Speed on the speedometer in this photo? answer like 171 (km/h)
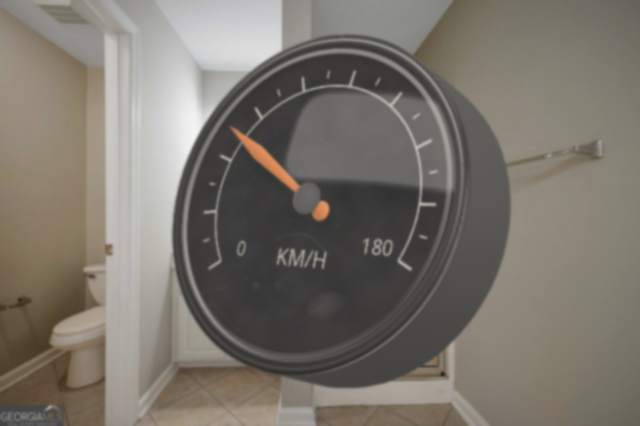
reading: 50 (km/h)
